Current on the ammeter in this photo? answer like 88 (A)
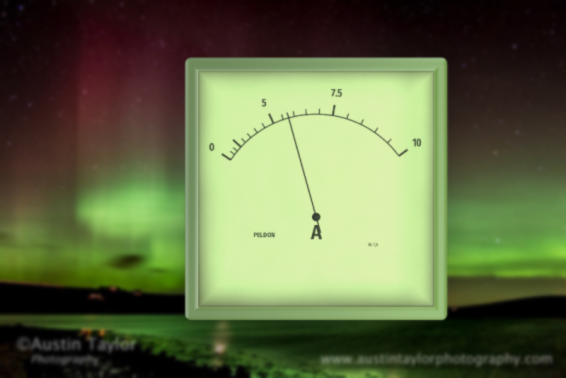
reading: 5.75 (A)
